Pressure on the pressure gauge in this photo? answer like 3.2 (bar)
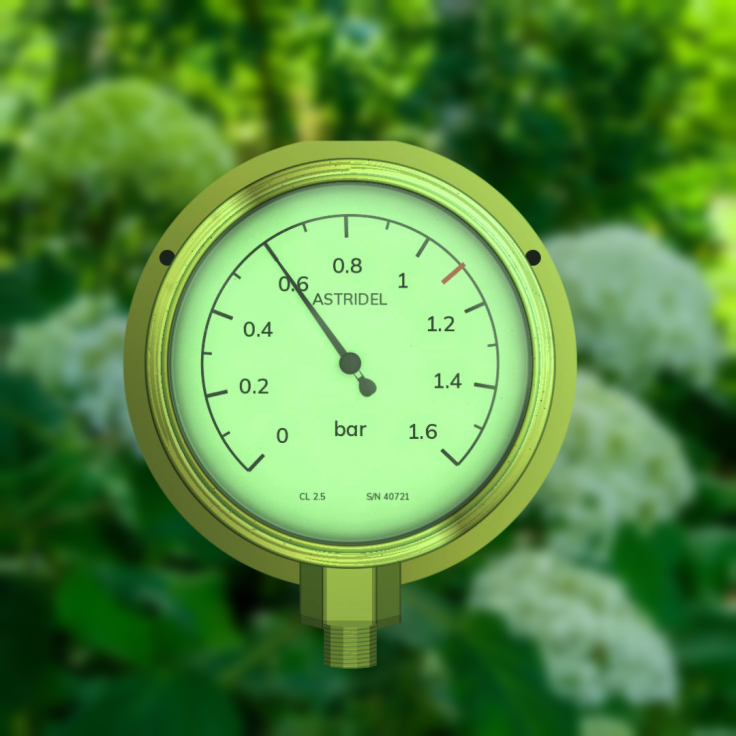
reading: 0.6 (bar)
